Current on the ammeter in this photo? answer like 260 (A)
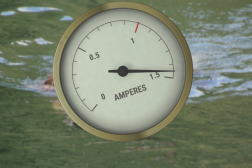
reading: 1.45 (A)
